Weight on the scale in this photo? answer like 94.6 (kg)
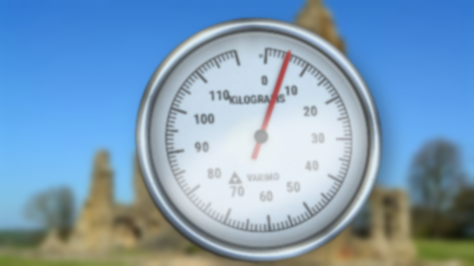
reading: 5 (kg)
